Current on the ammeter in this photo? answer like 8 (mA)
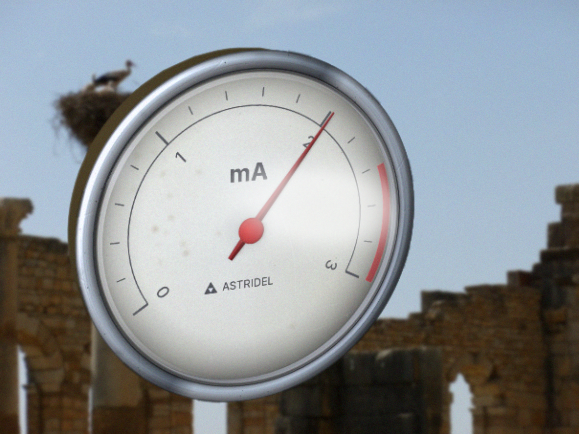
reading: 2 (mA)
